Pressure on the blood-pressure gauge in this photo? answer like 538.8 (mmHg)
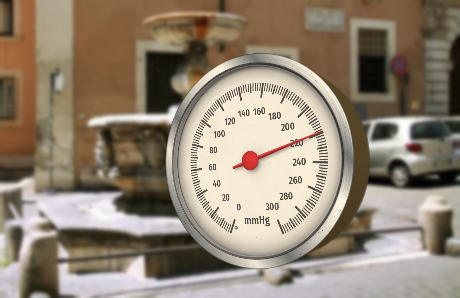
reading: 220 (mmHg)
